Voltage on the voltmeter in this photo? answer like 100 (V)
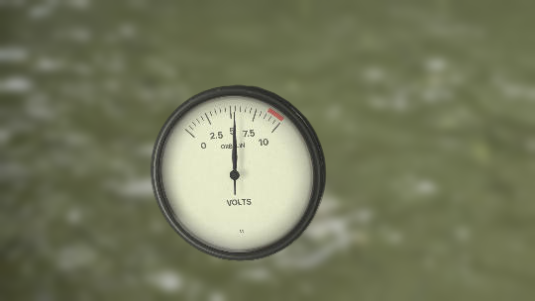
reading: 5.5 (V)
